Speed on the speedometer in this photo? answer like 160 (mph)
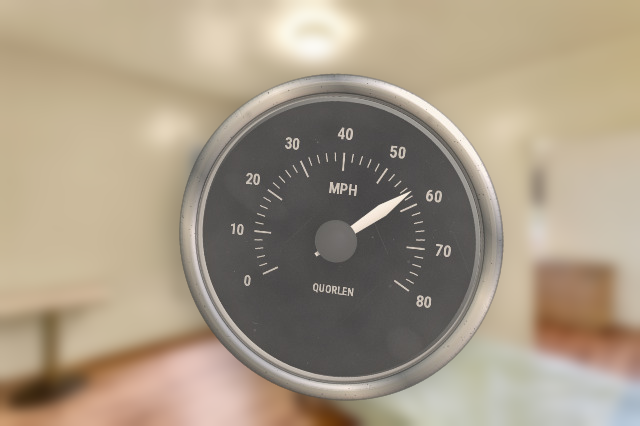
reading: 57 (mph)
